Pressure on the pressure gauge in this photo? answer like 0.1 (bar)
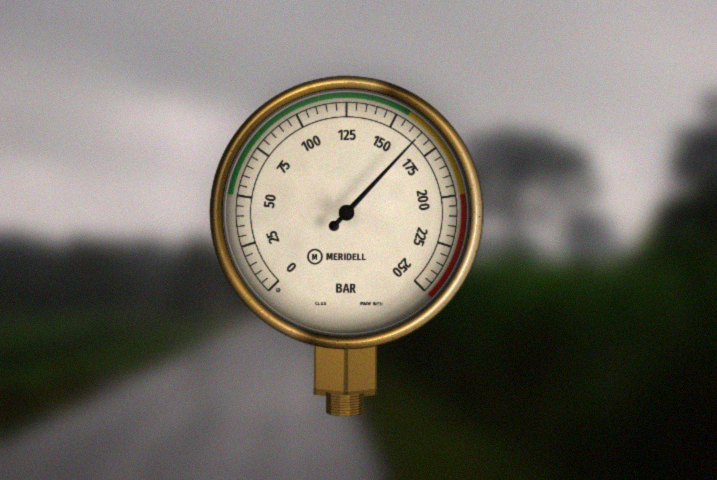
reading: 165 (bar)
